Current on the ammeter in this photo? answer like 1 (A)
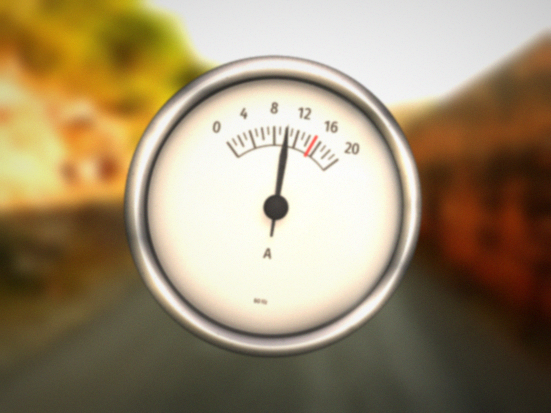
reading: 10 (A)
